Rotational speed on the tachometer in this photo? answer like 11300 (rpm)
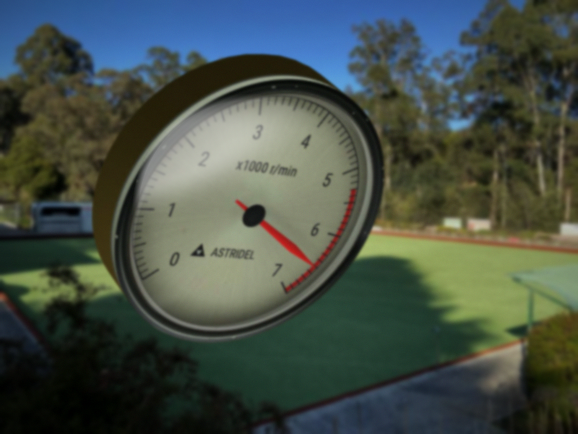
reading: 6500 (rpm)
